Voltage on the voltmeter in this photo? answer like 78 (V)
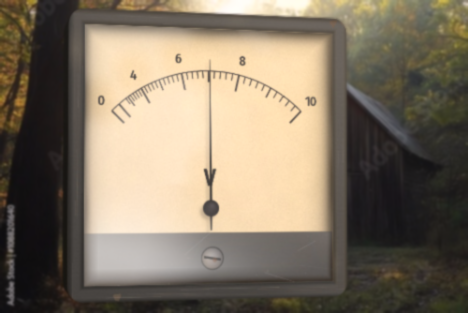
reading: 7 (V)
